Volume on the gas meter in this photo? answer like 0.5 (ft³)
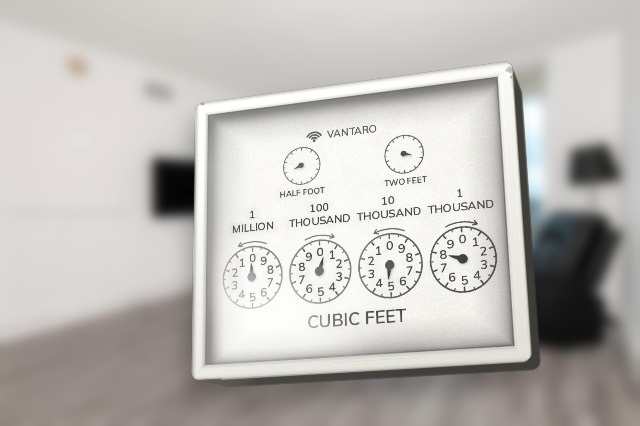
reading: 4800 (ft³)
